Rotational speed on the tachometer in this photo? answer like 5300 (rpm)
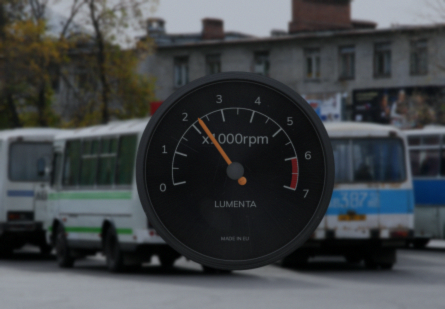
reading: 2250 (rpm)
